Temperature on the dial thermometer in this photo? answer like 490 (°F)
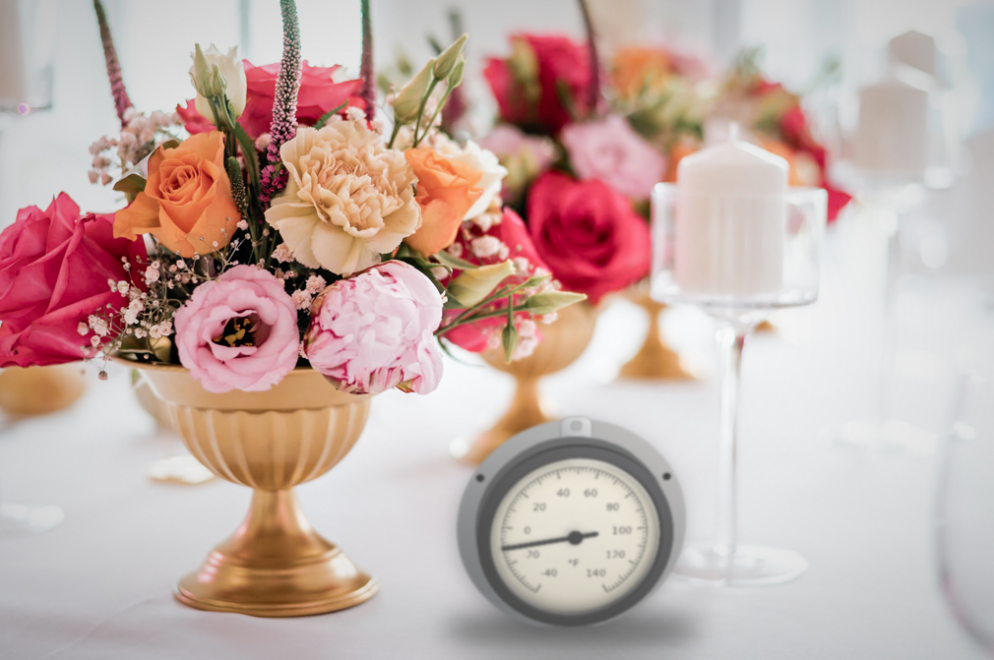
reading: -10 (°F)
